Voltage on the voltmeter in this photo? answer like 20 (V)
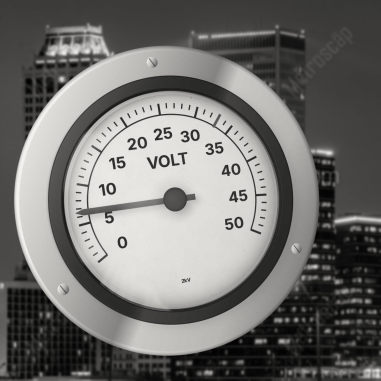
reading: 6.5 (V)
